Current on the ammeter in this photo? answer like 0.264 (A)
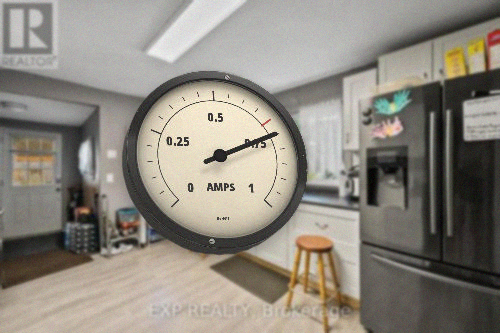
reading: 0.75 (A)
